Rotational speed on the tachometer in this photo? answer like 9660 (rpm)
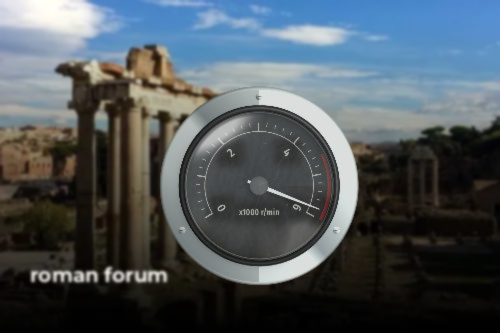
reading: 5800 (rpm)
